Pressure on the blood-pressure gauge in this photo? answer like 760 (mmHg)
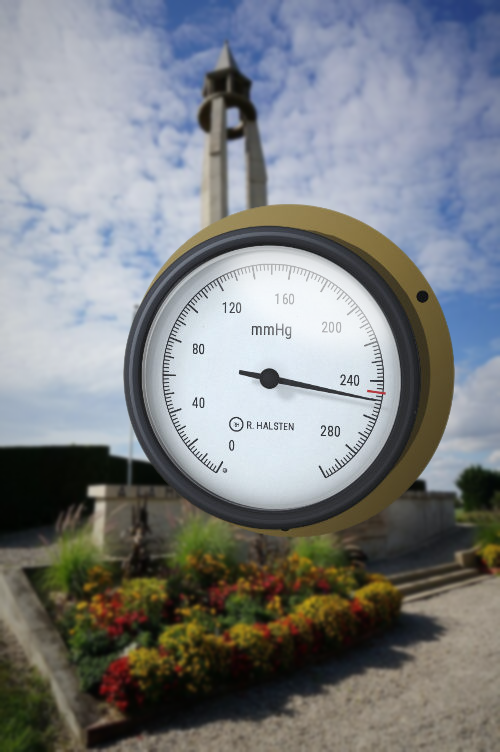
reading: 250 (mmHg)
